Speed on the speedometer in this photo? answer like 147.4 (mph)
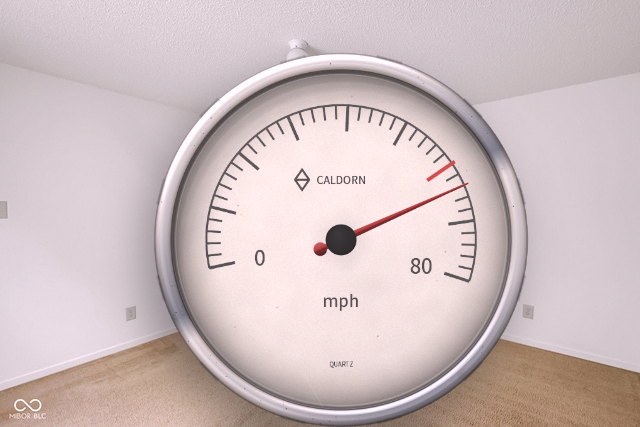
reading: 64 (mph)
